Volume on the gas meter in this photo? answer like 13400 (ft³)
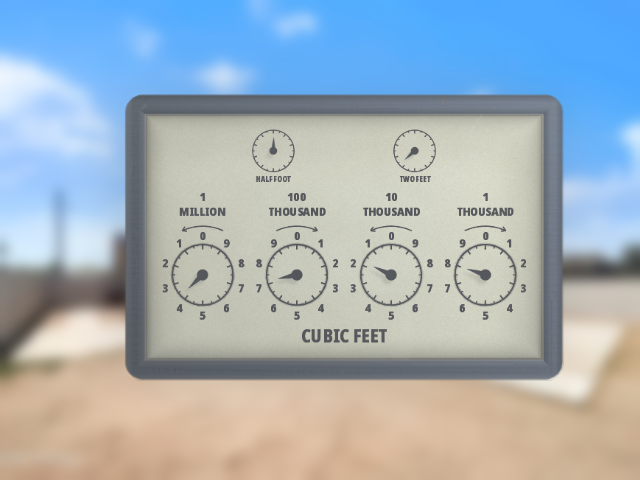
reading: 371800 (ft³)
